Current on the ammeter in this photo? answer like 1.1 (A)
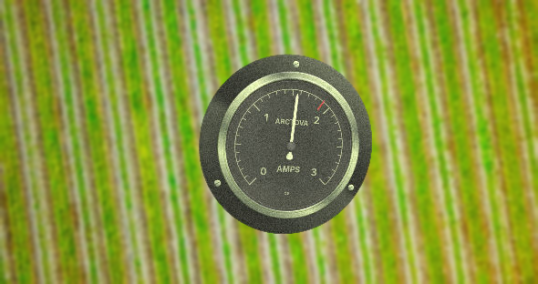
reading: 1.55 (A)
